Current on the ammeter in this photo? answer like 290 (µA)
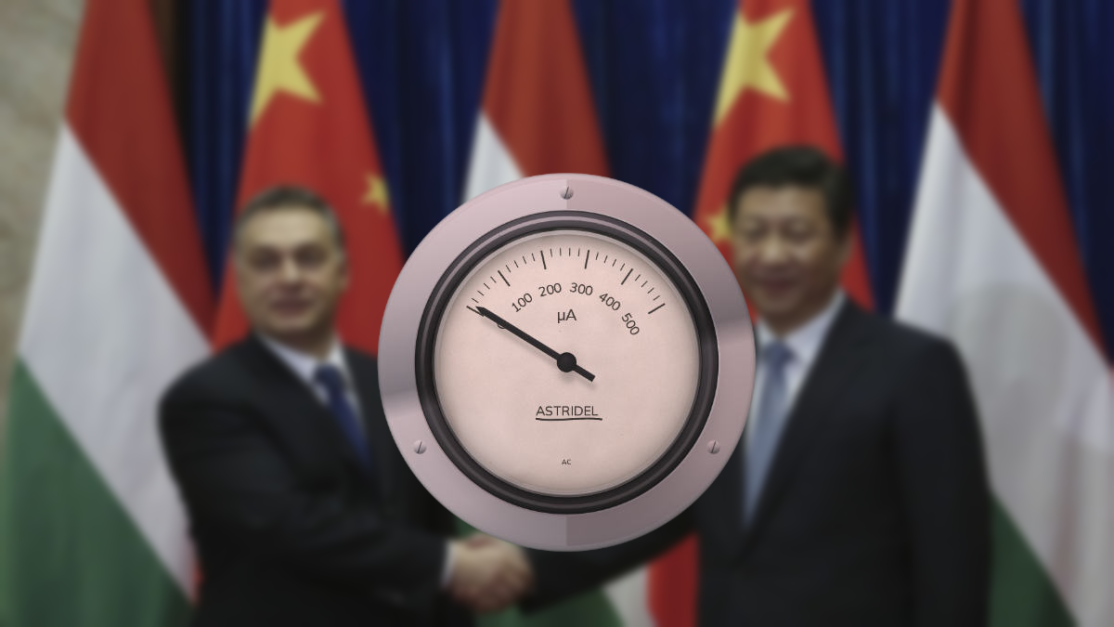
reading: 10 (µA)
